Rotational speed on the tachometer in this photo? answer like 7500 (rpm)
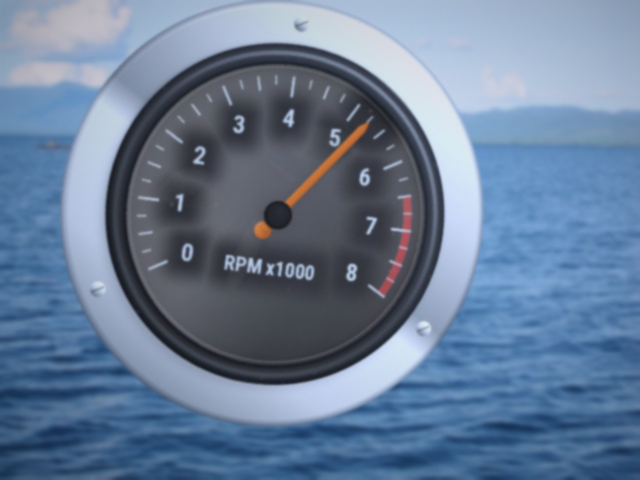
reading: 5250 (rpm)
